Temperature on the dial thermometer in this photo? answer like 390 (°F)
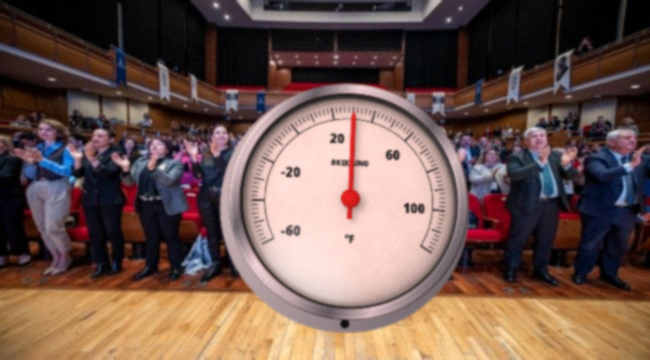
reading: 30 (°F)
